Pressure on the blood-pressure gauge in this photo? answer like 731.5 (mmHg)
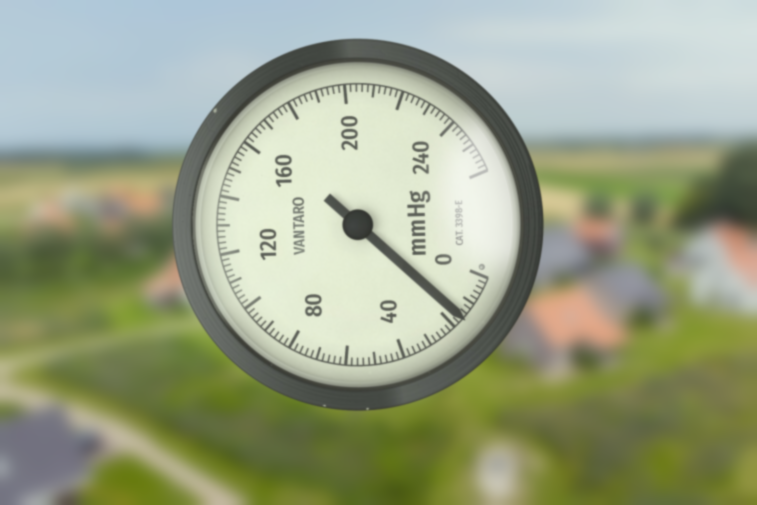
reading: 16 (mmHg)
